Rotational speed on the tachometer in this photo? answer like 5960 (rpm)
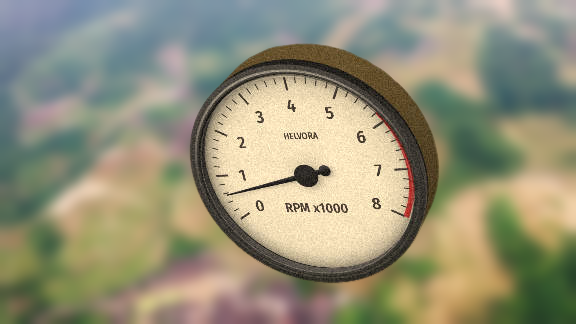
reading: 600 (rpm)
